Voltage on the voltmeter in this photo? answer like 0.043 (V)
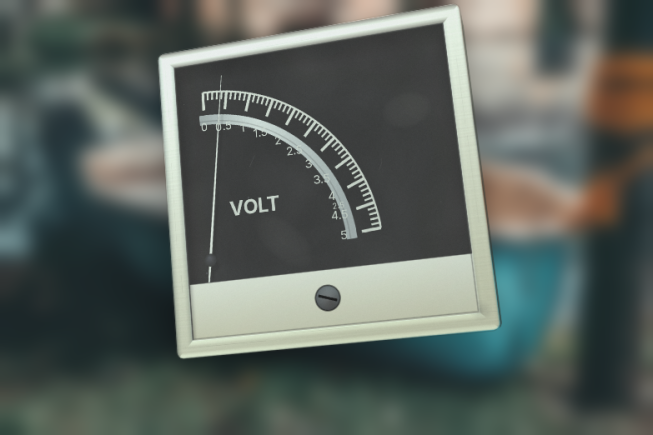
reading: 0.4 (V)
